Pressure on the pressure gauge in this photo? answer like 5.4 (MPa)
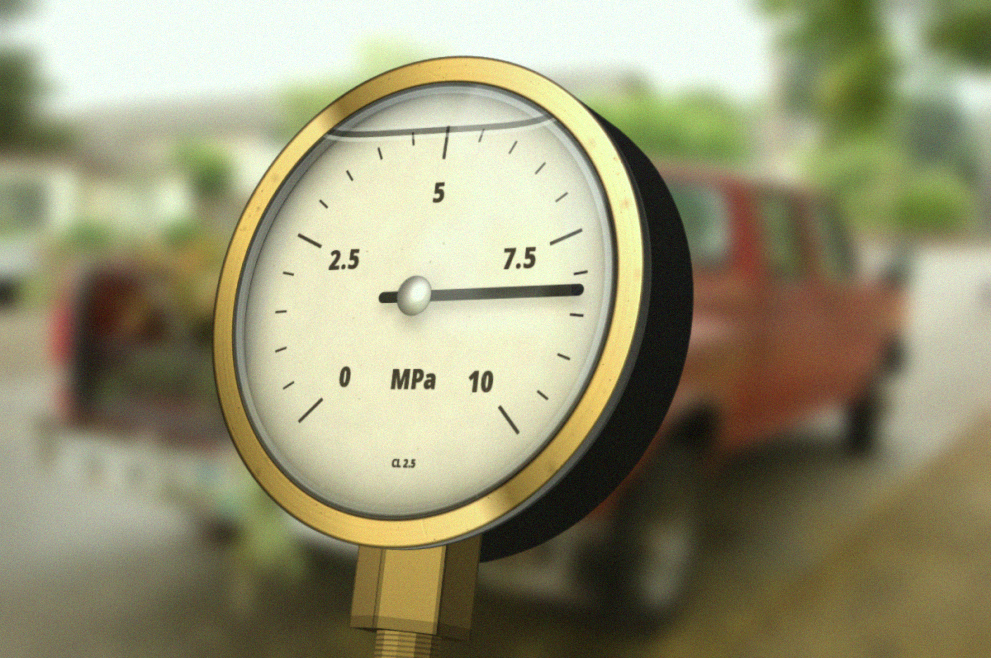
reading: 8.25 (MPa)
